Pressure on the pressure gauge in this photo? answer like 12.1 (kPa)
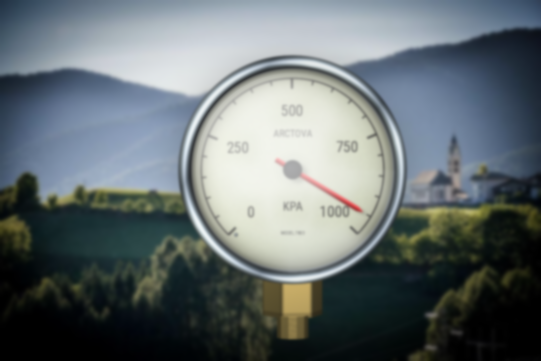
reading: 950 (kPa)
